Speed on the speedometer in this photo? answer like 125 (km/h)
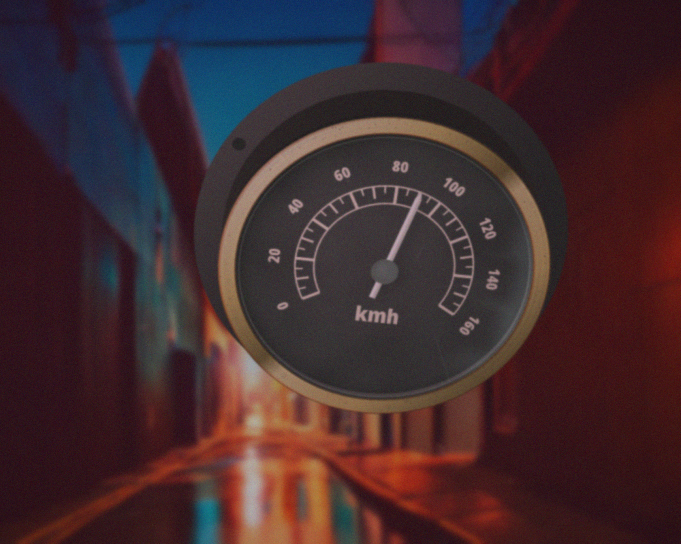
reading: 90 (km/h)
